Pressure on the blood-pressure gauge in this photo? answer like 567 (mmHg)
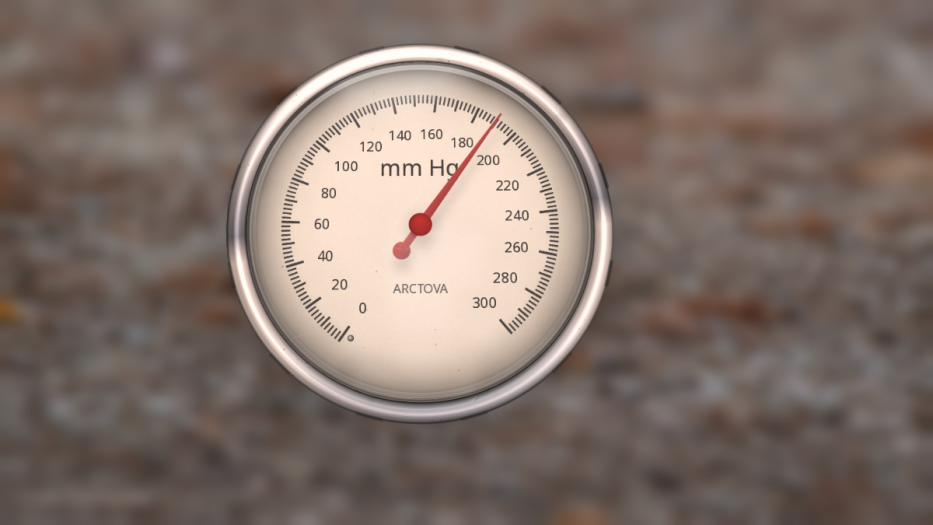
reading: 190 (mmHg)
